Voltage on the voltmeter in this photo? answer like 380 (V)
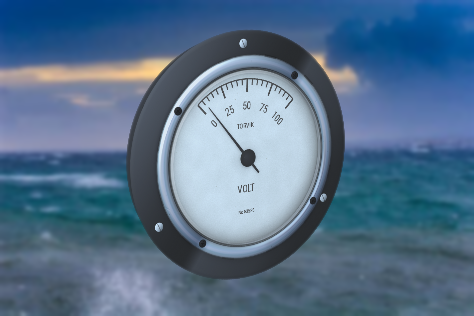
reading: 5 (V)
